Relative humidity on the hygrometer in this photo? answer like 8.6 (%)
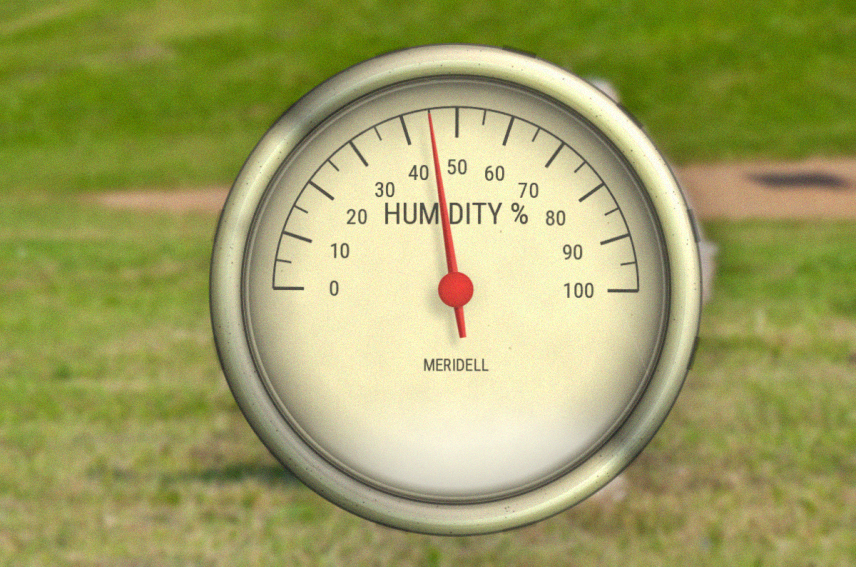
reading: 45 (%)
